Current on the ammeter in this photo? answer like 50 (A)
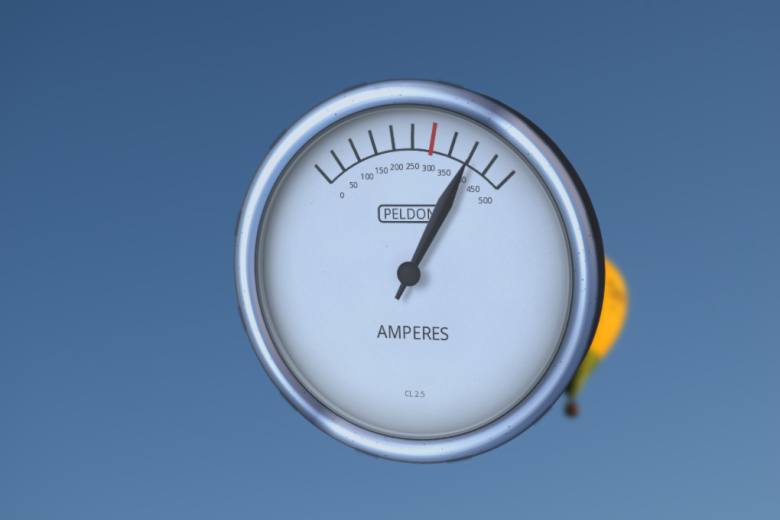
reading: 400 (A)
